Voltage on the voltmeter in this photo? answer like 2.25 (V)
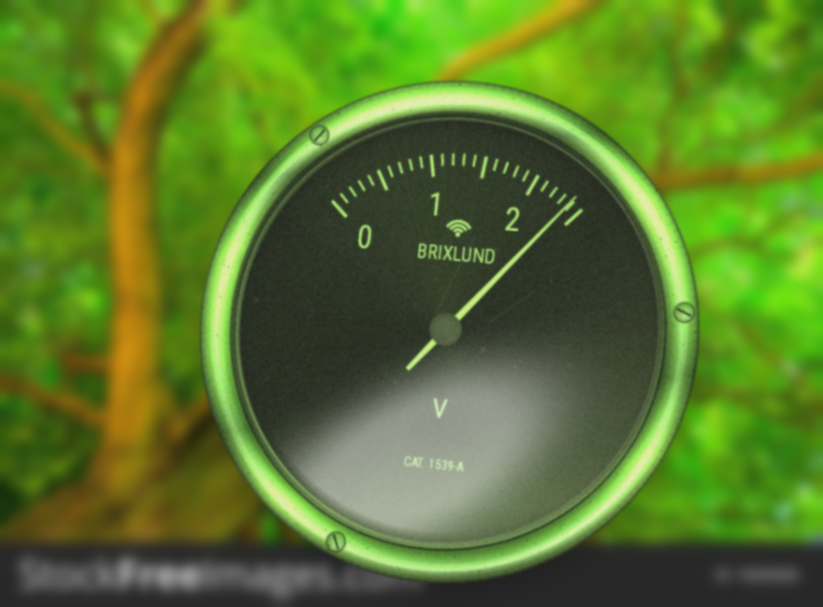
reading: 2.4 (V)
